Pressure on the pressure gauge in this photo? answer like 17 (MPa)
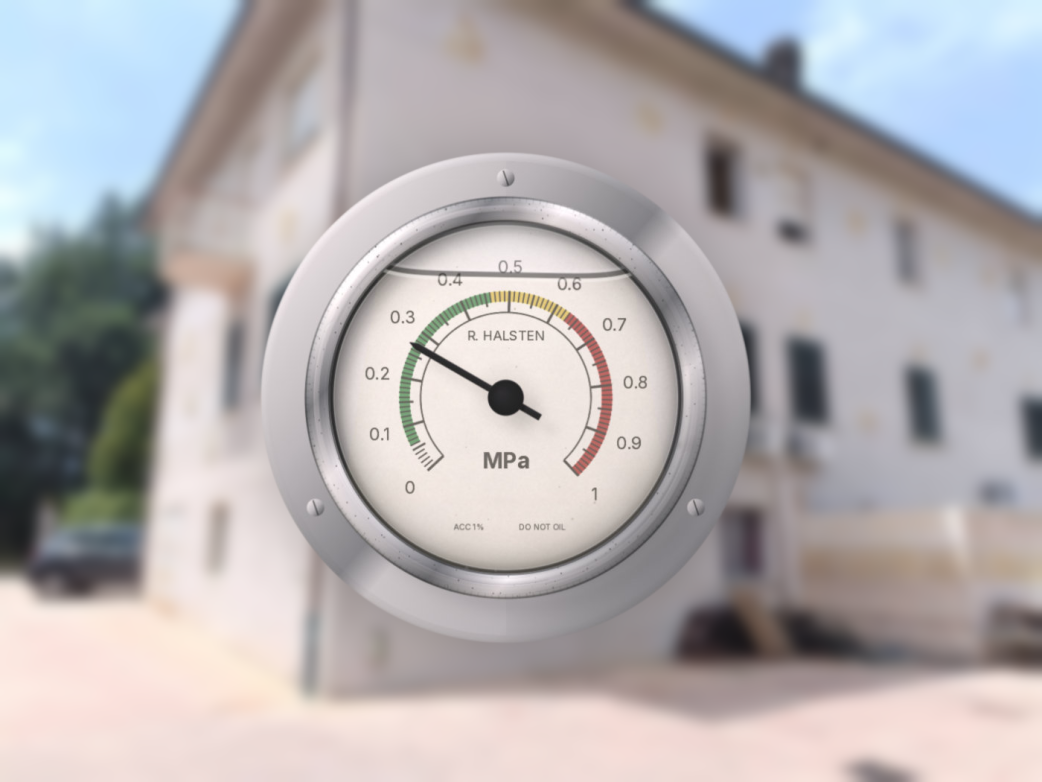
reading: 0.27 (MPa)
